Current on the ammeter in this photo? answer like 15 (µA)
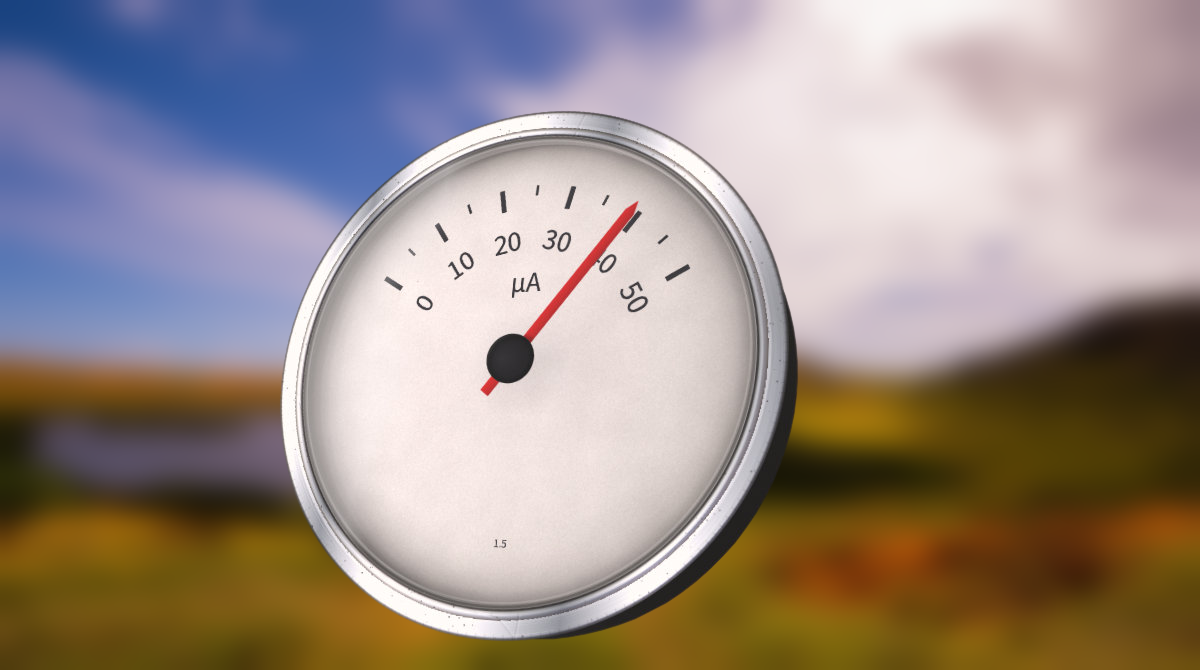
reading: 40 (µA)
